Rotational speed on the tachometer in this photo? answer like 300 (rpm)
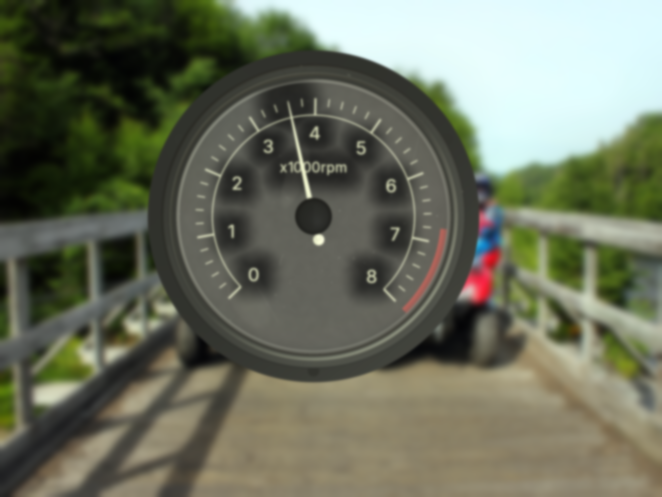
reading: 3600 (rpm)
